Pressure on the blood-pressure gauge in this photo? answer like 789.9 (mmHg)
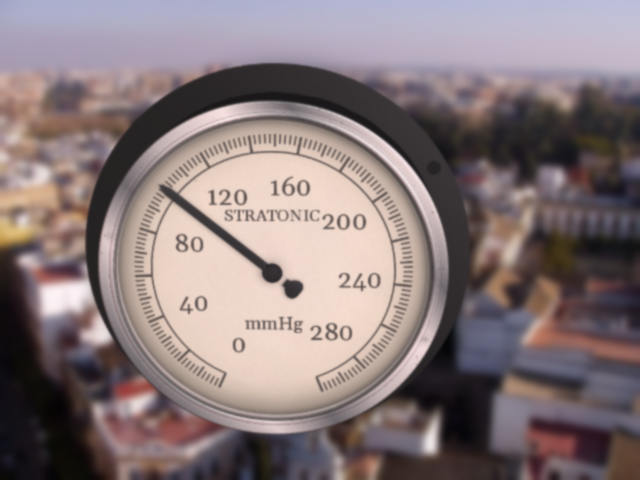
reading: 100 (mmHg)
